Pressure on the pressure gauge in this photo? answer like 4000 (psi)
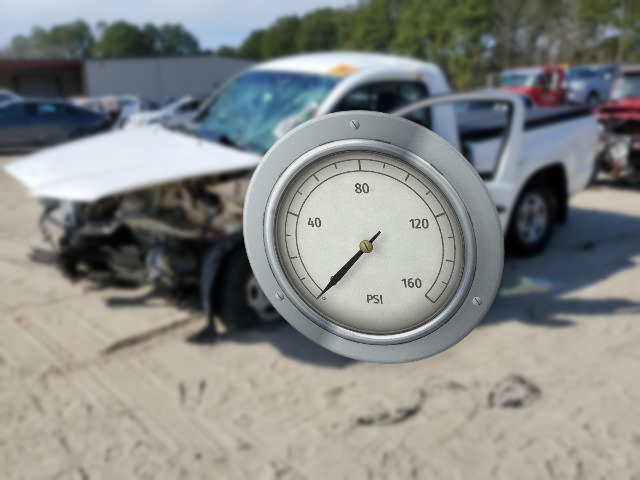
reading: 0 (psi)
